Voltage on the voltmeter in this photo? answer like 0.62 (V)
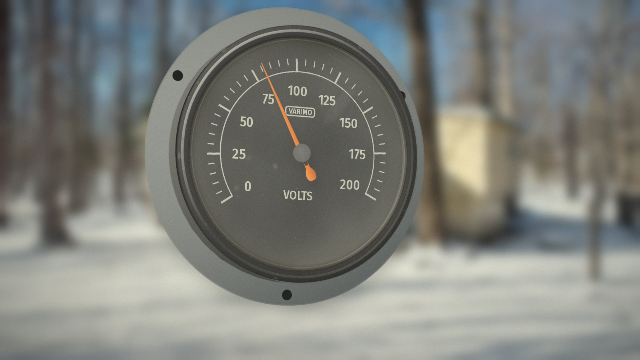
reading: 80 (V)
